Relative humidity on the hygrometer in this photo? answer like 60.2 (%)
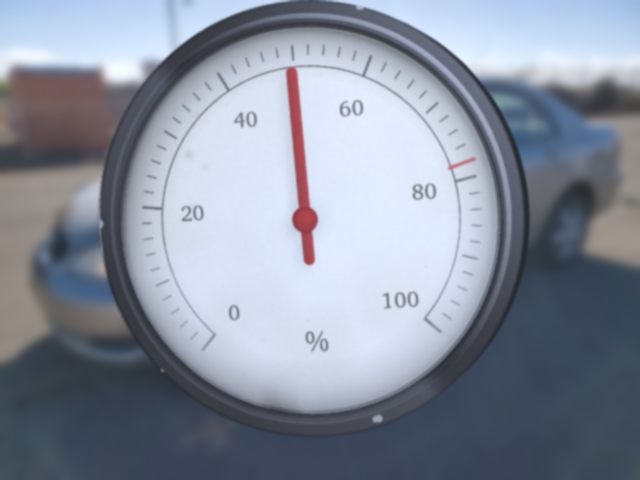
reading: 50 (%)
